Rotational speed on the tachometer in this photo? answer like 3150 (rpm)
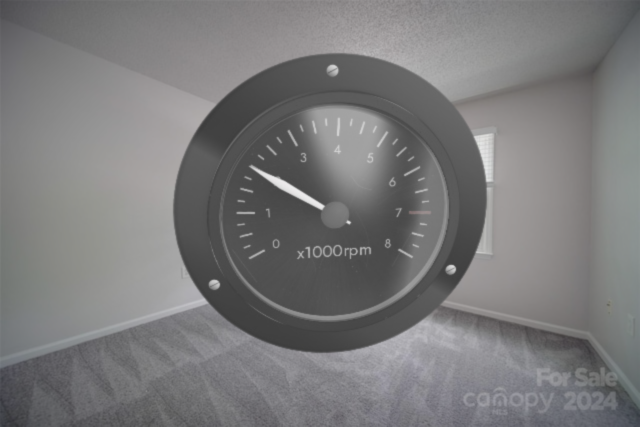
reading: 2000 (rpm)
